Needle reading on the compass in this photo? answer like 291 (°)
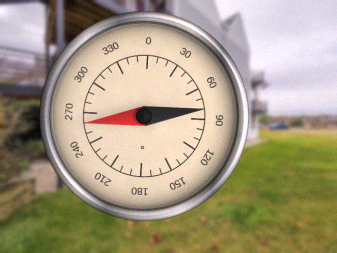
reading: 260 (°)
